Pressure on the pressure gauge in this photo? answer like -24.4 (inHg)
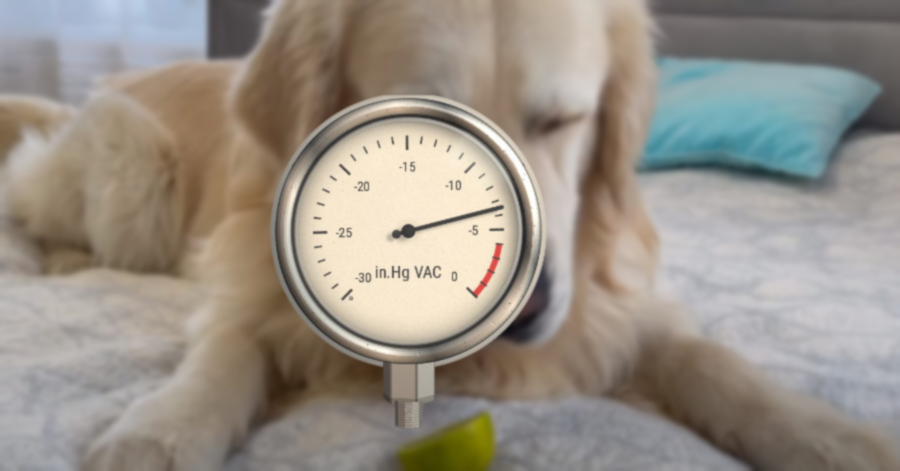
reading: -6.5 (inHg)
